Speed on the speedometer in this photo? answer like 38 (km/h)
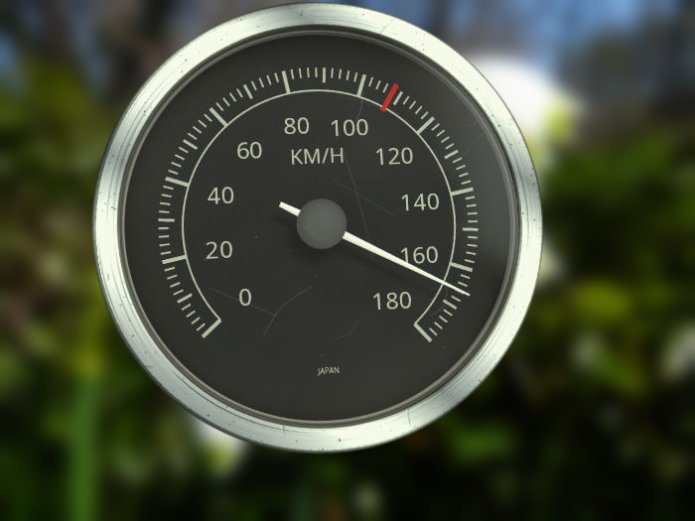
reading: 166 (km/h)
